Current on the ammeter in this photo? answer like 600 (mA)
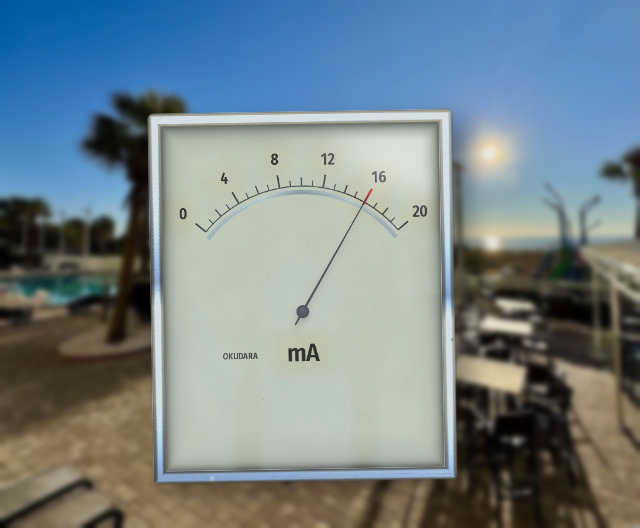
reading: 16 (mA)
